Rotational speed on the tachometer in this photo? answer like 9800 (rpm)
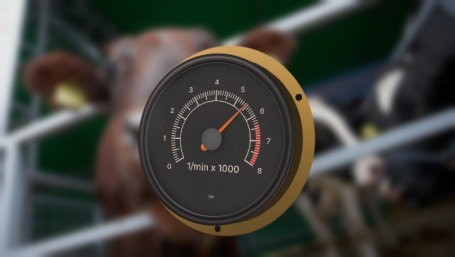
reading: 5500 (rpm)
